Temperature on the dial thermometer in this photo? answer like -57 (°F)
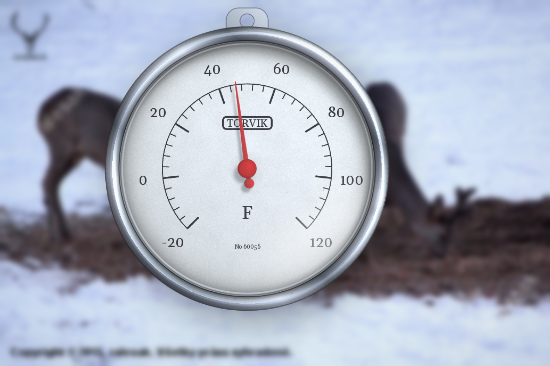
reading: 46 (°F)
